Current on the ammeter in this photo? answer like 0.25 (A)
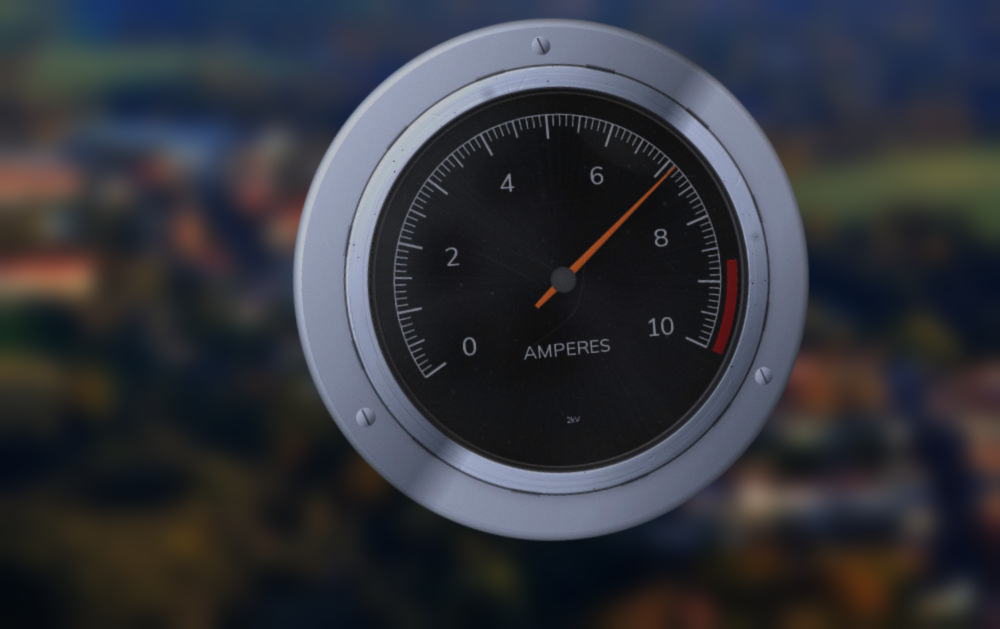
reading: 7.1 (A)
